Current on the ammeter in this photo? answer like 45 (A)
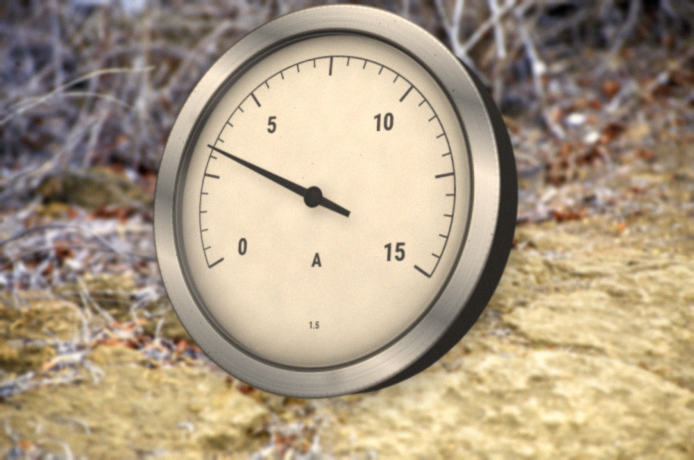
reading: 3.25 (A)
